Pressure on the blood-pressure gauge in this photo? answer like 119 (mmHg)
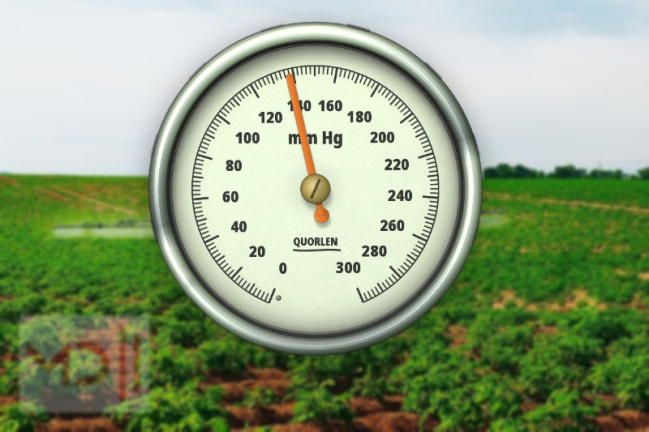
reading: 138 (mmHg)
